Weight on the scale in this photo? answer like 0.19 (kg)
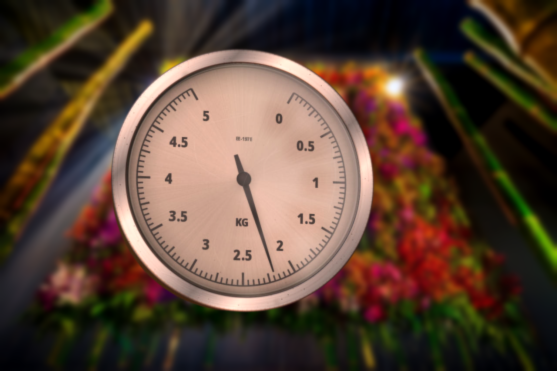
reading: 2.2 (kg)
